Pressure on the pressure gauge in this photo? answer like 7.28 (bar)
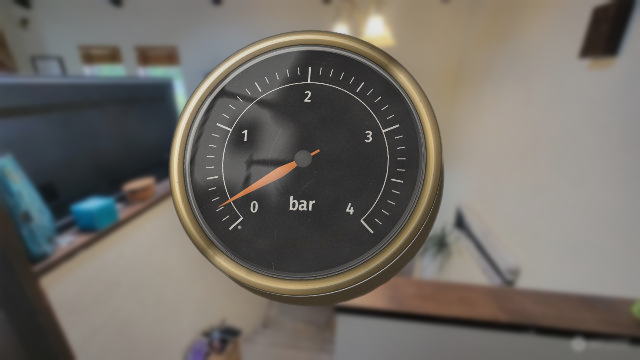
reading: 0.2 (bar)
